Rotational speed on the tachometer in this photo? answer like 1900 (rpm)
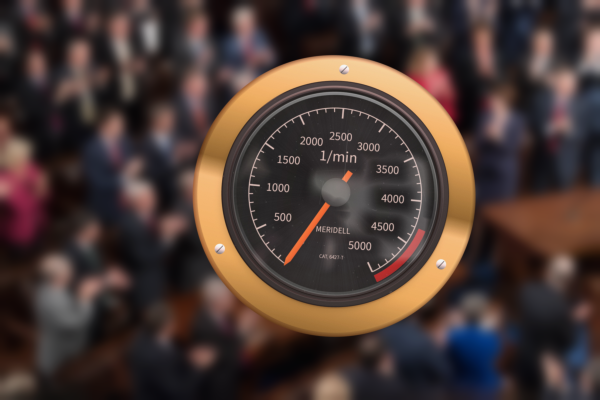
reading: 0 (rpm)
